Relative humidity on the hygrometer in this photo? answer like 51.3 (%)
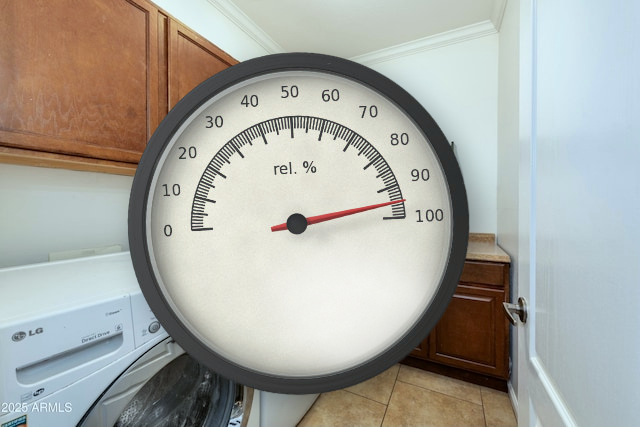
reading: 95 (%)
